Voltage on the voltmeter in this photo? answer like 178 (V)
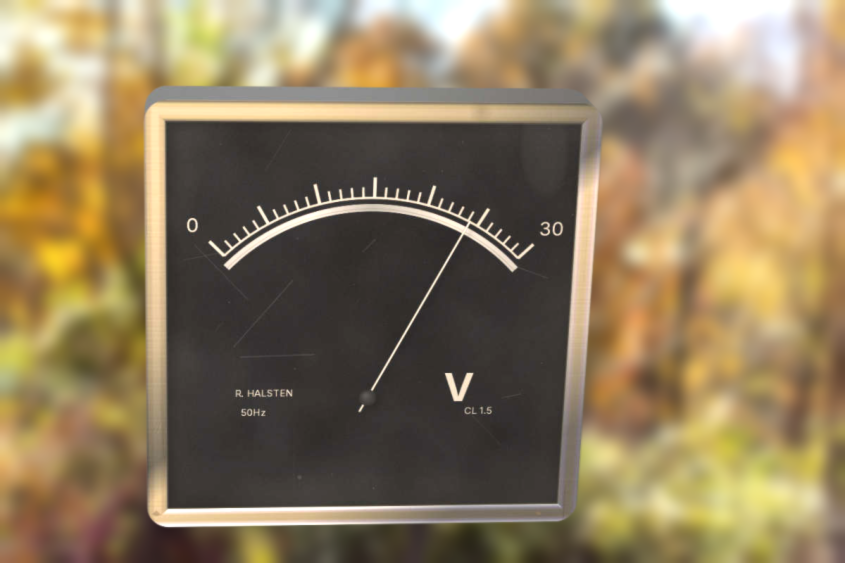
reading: 24 (V)
